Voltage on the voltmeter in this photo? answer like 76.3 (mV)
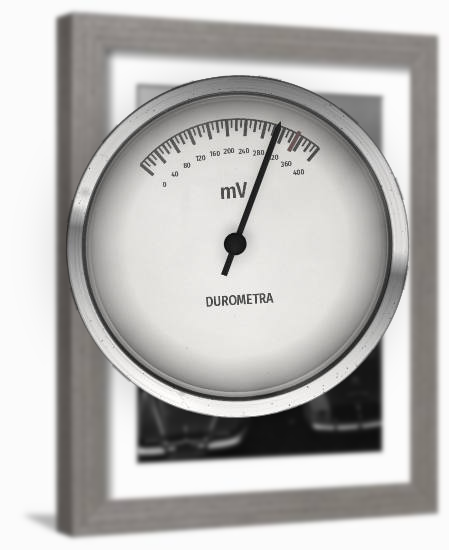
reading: 310 (mV)
